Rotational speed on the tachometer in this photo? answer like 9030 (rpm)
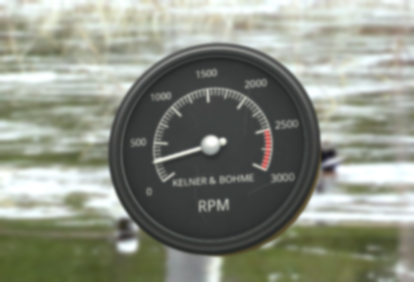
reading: 250 (rpm)
